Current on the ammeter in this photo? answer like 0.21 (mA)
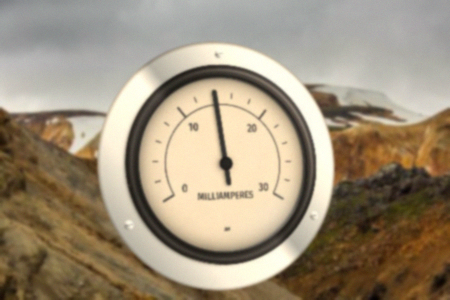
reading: 14 (mA)
